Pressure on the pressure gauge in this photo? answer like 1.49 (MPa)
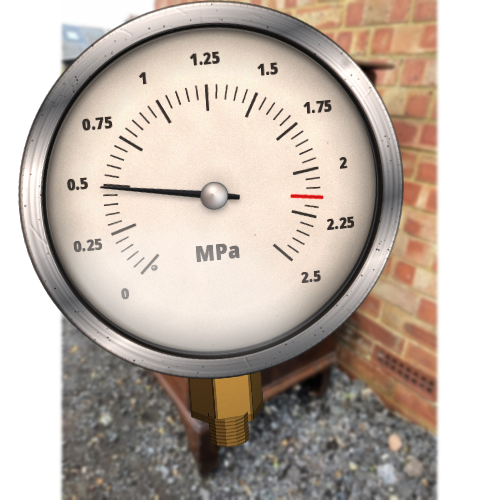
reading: 0.5 (MPa)
